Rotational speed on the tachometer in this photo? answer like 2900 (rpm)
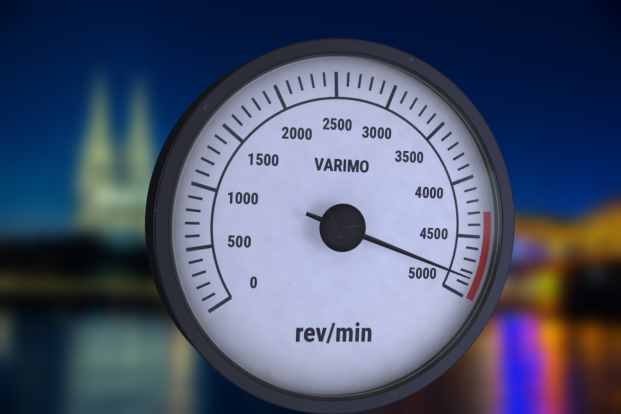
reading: 4850 (rpm)
